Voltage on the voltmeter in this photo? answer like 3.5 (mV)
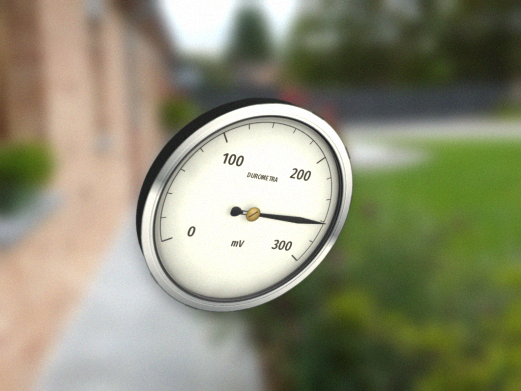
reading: 260 (mV)
